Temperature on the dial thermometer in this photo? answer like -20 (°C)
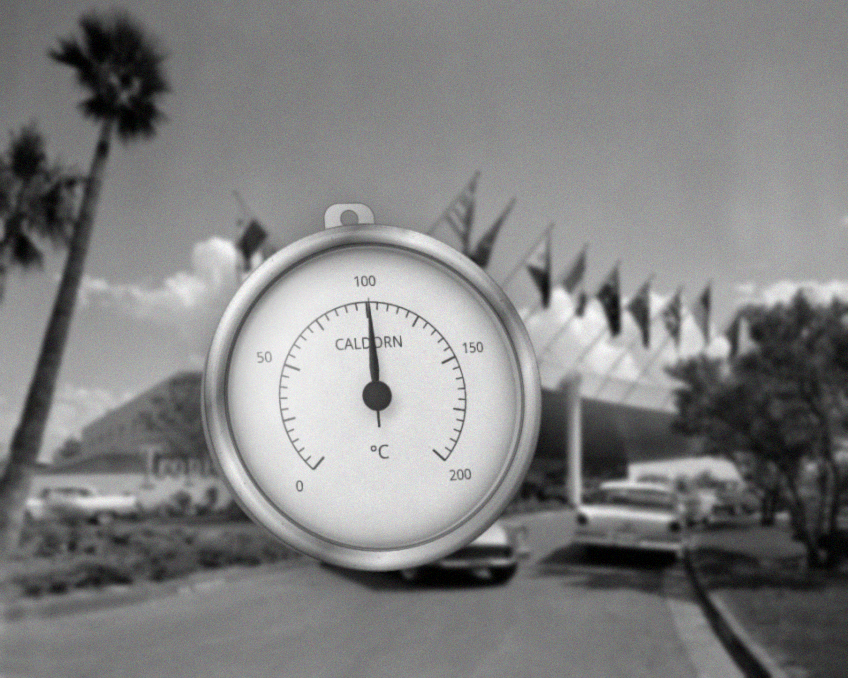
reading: 100 (°C)
